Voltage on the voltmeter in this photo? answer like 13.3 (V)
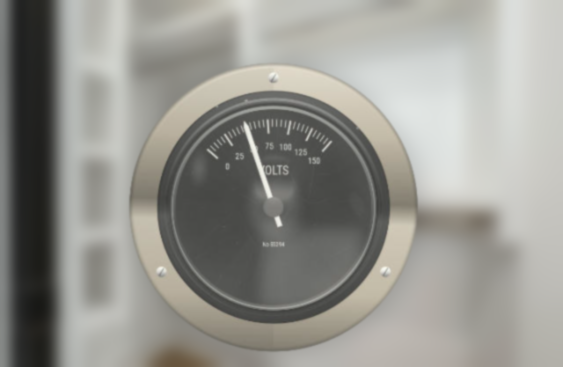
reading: 50 (V)
